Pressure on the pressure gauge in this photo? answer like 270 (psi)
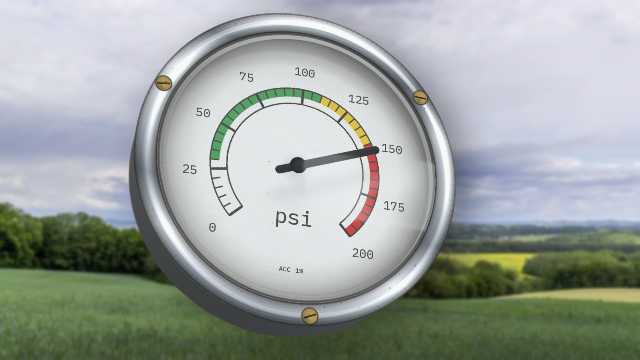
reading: 150 (psi)
